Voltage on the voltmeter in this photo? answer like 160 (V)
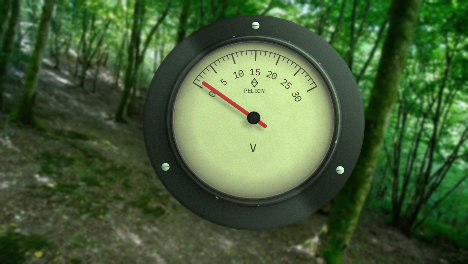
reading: 1 (V)
